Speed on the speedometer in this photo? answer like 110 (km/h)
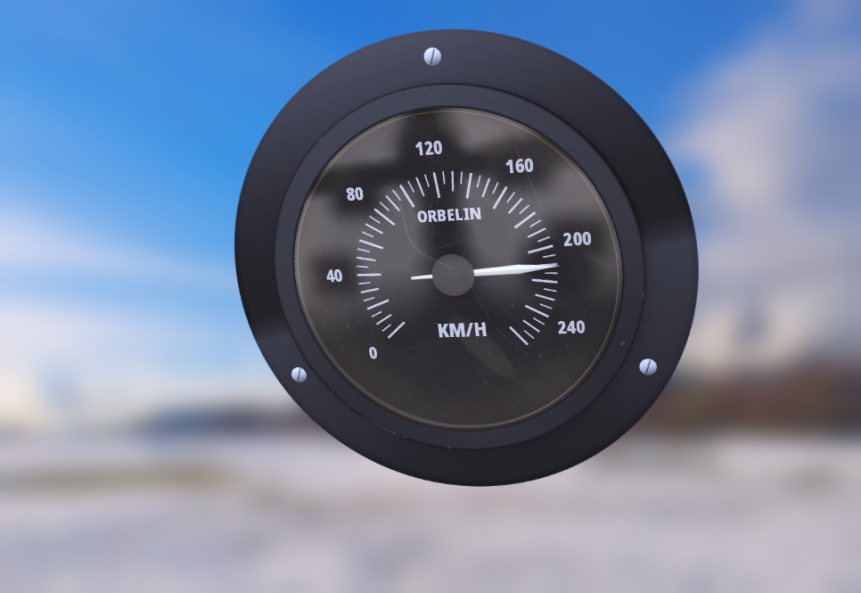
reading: 210 (km/h)
